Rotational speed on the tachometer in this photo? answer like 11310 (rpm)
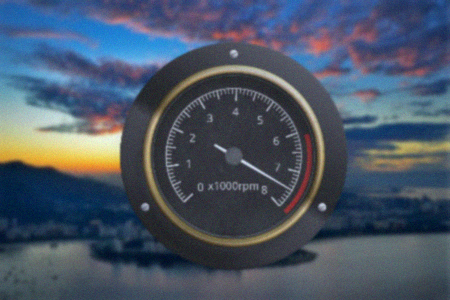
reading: 7500 (rpm)
